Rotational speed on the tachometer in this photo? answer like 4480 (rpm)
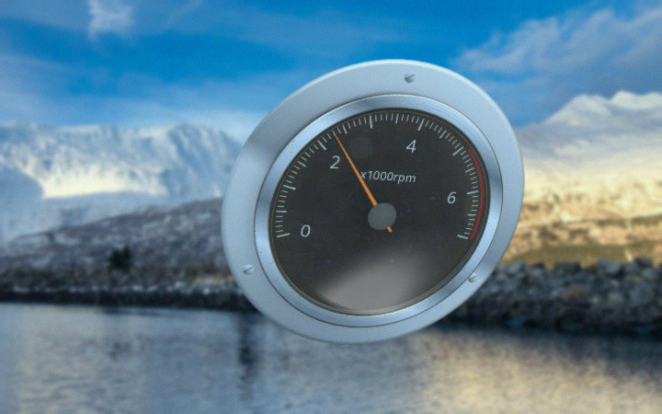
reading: 2300 (rpm)
